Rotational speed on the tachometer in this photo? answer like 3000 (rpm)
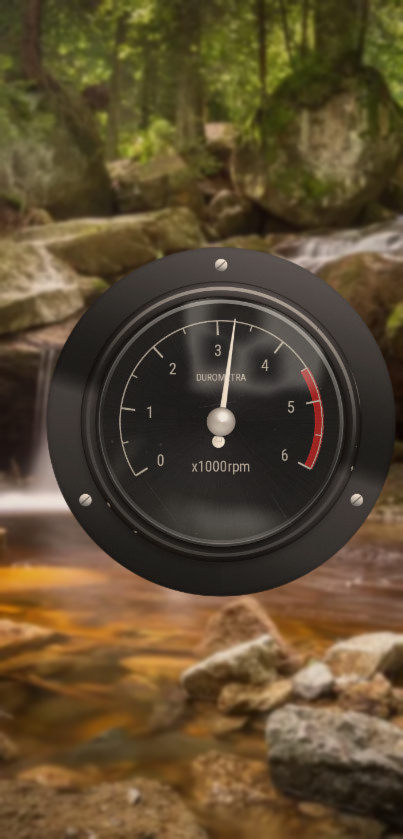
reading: 3250 (rpm)
